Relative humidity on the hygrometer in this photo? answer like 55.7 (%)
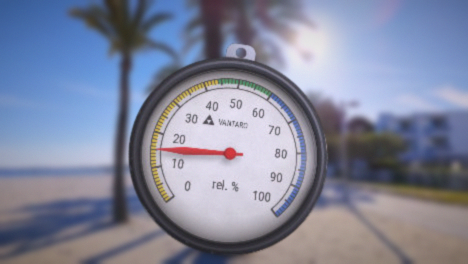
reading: 15 (%)
